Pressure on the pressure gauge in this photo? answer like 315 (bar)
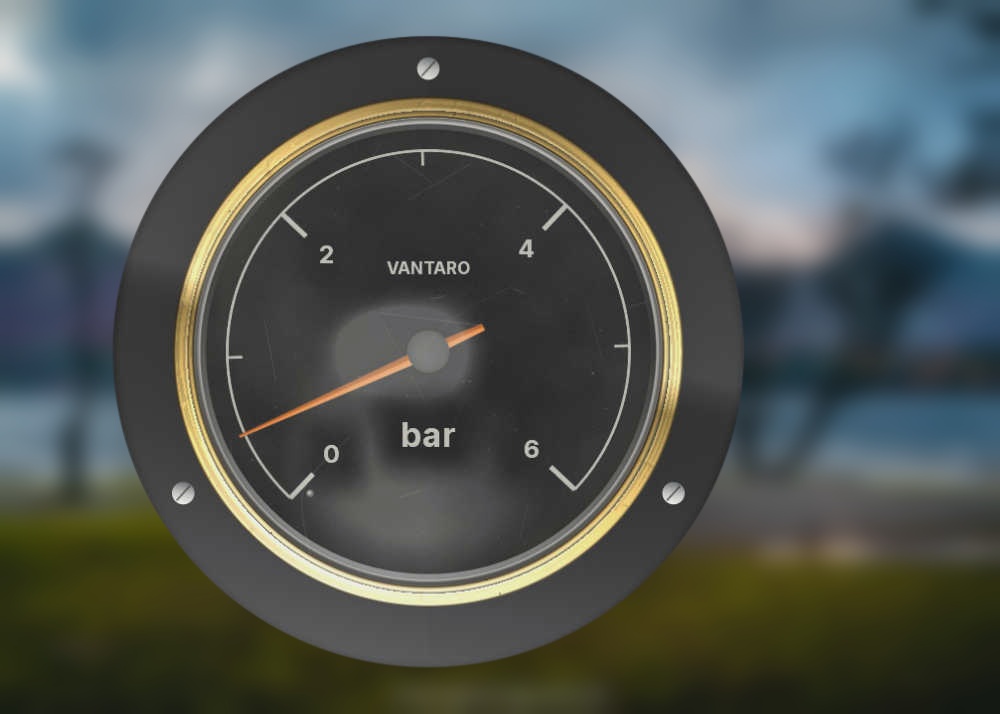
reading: 0.5 (bar)
